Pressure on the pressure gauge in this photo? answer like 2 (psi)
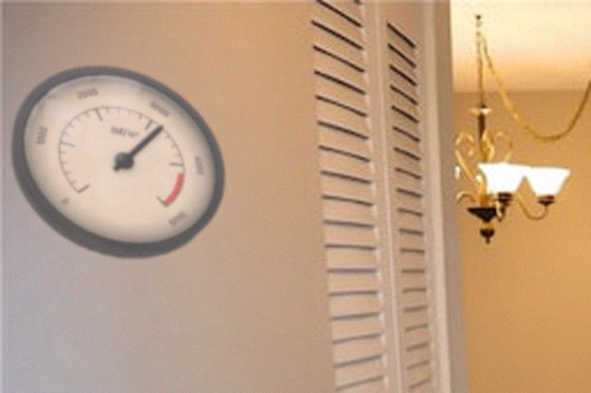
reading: 3200 (psi)
